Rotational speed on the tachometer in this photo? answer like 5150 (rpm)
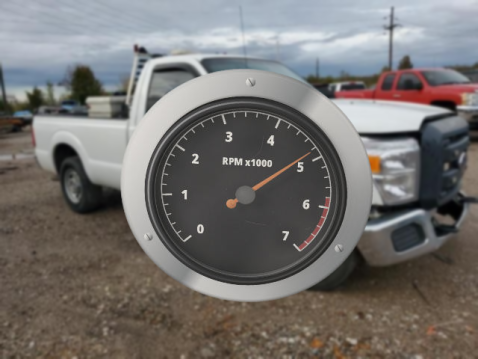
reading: 4800 (rpm)
